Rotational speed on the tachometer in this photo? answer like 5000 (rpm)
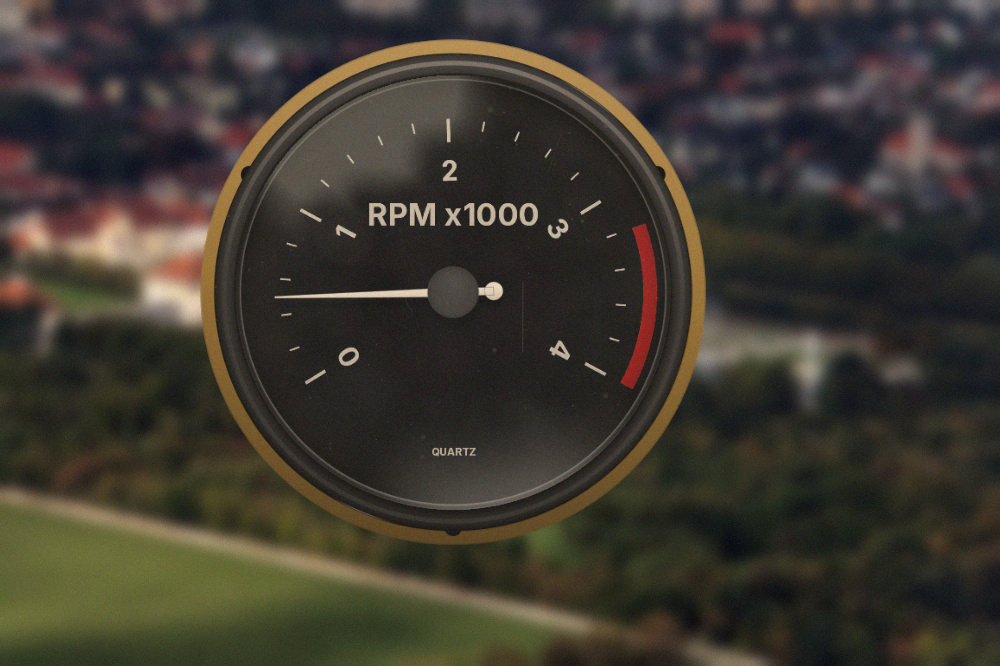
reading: 500 (rpm)
